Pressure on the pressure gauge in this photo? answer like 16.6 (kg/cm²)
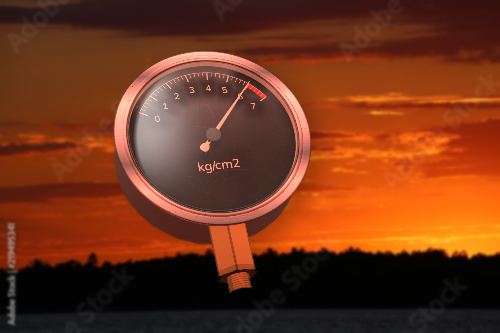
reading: 6 (kg/cm²)
